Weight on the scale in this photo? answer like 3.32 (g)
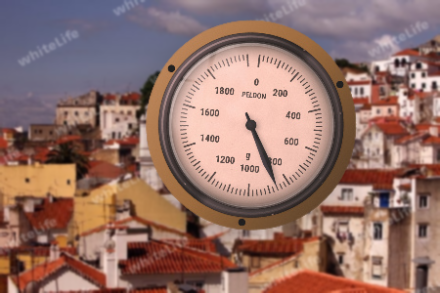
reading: 860 (g)
